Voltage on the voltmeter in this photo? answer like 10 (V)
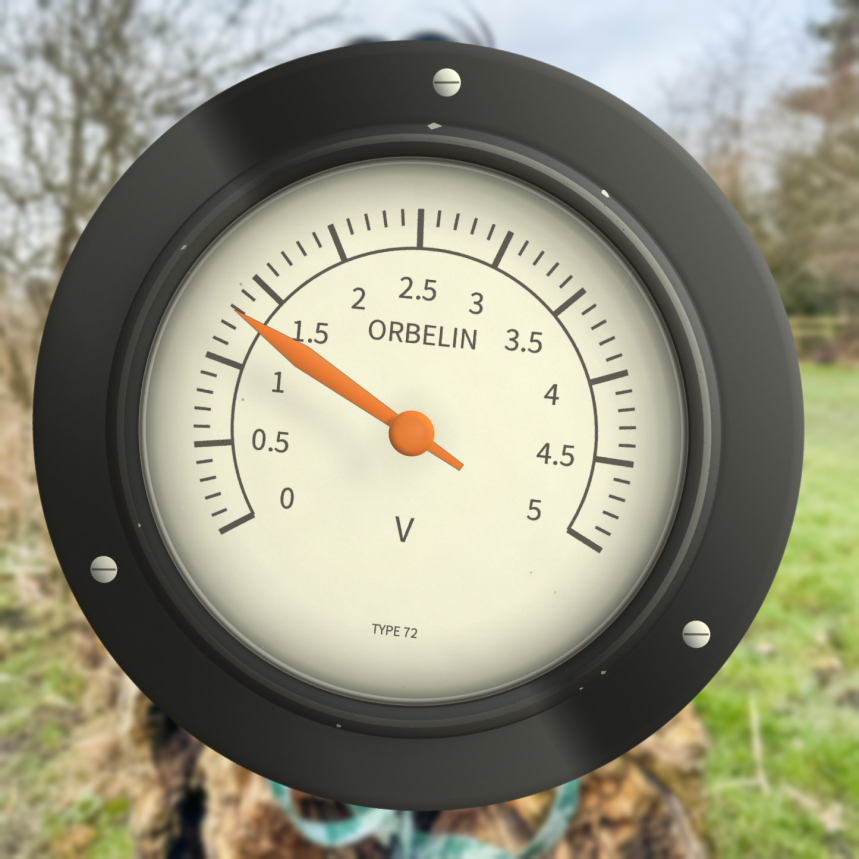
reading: 1.3 (V)
